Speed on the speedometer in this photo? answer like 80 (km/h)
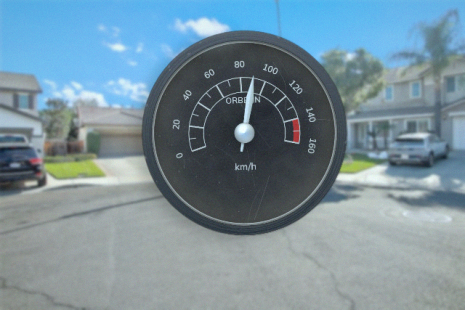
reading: 90 (km/h)
